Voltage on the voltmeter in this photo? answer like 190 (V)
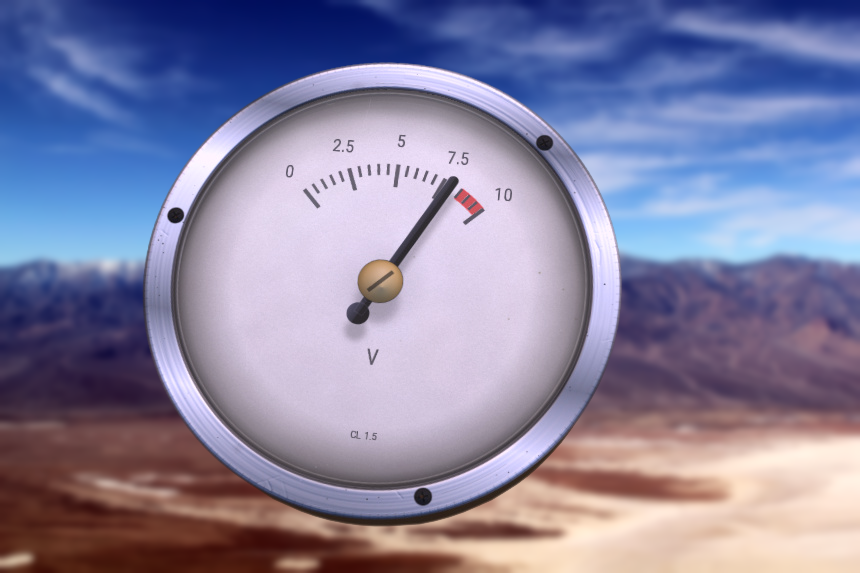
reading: 8 (V)
